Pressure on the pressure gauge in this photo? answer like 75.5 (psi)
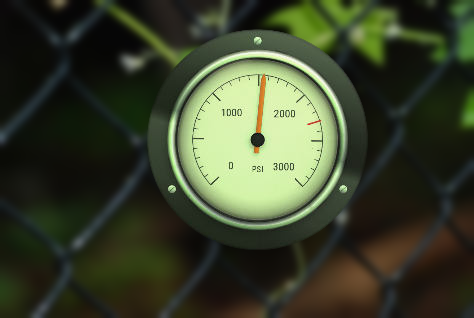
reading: 1550 (psi)
